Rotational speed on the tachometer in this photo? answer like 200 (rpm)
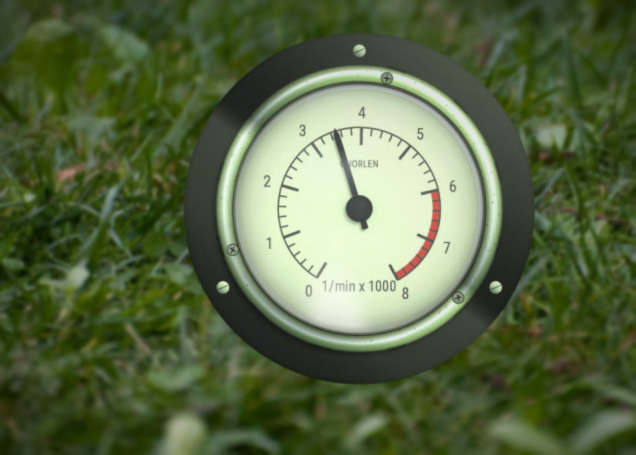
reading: 3500 (rpm)
